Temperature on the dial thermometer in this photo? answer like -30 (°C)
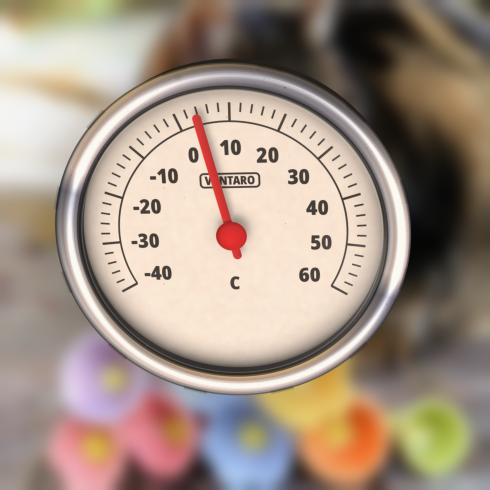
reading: 4 (°C)
